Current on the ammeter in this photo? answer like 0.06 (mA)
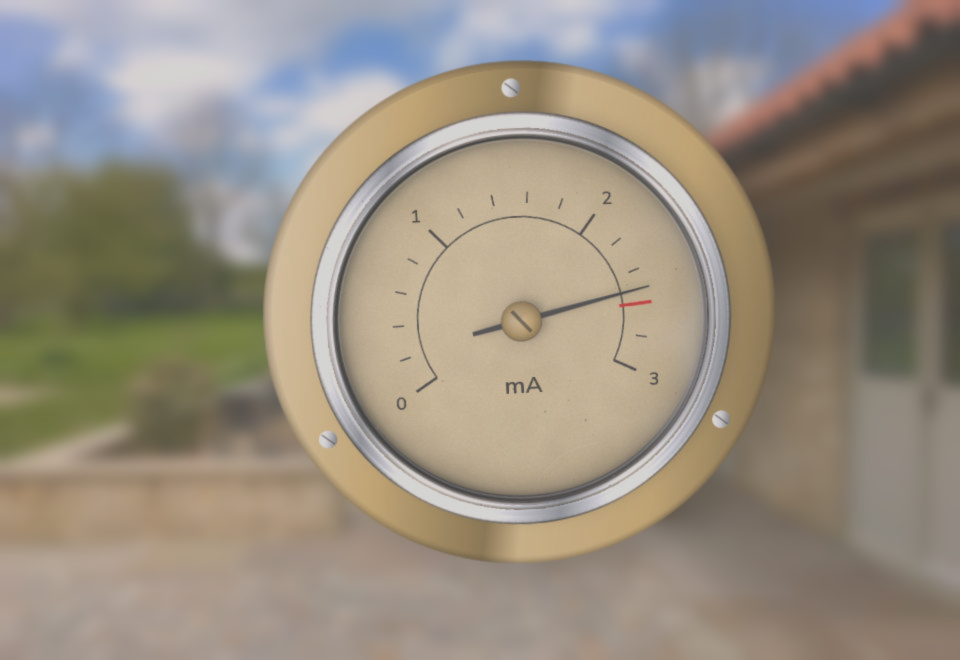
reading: 2.5 (mA)
